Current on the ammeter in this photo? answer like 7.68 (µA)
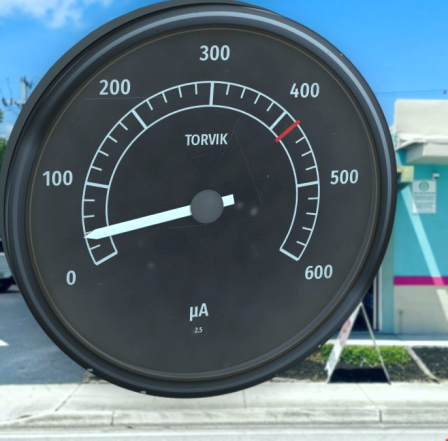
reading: 40 (µA)
